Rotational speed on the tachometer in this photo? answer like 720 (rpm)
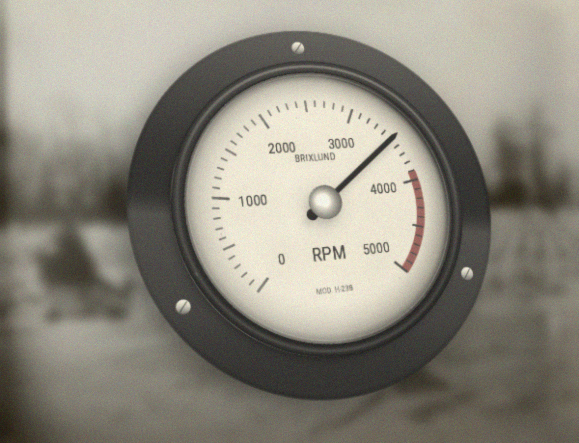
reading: 3500 (rpm)
